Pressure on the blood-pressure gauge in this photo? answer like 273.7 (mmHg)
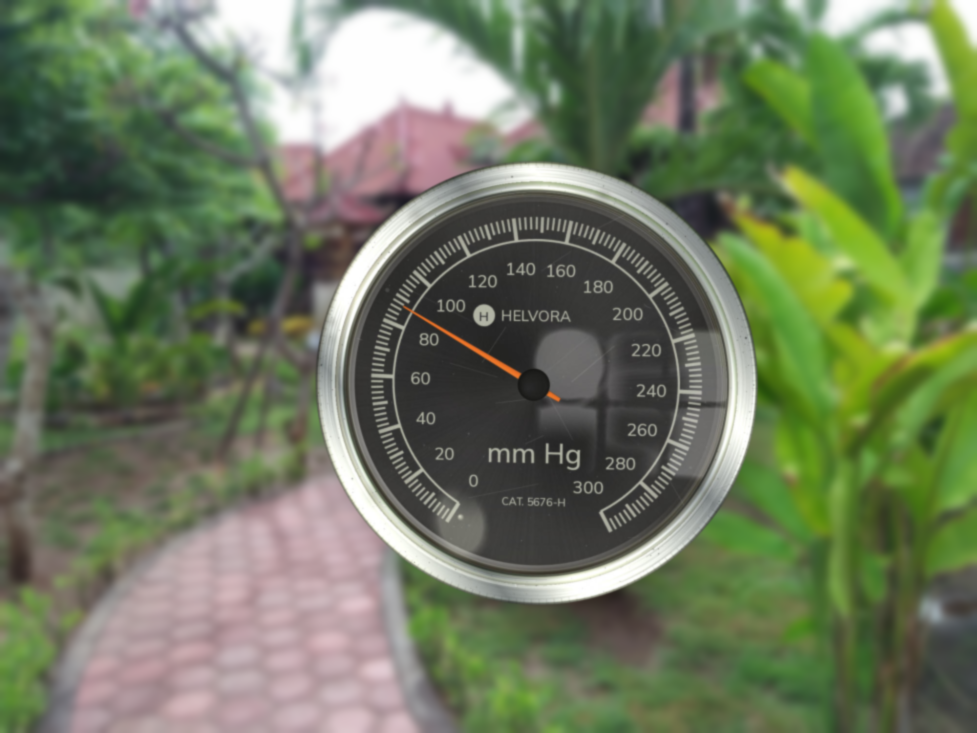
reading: 88 (mmHg)
